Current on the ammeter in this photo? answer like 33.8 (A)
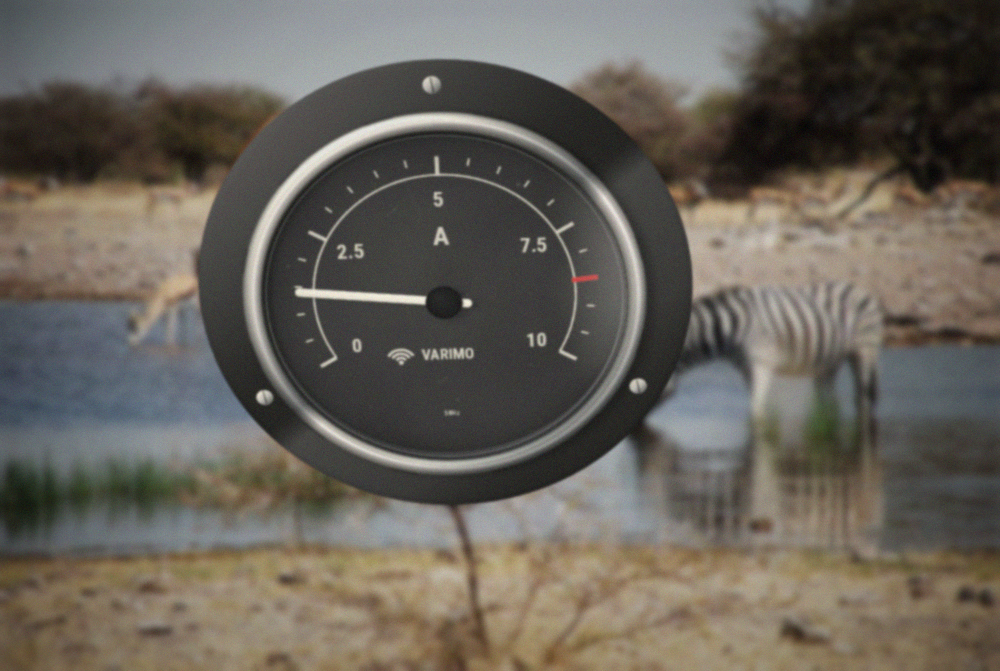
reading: 1.5 (A)
